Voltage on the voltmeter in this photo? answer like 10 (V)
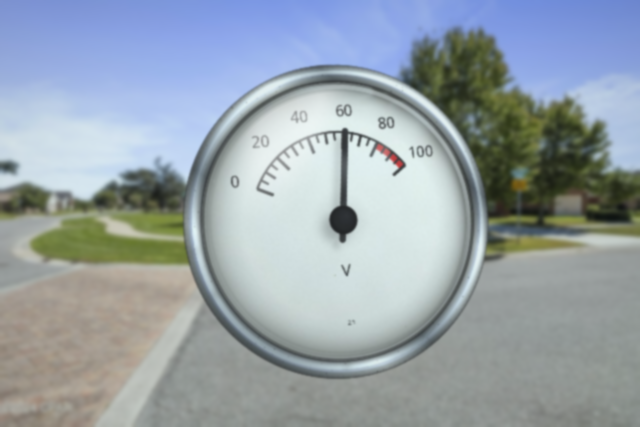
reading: 60 (V)
